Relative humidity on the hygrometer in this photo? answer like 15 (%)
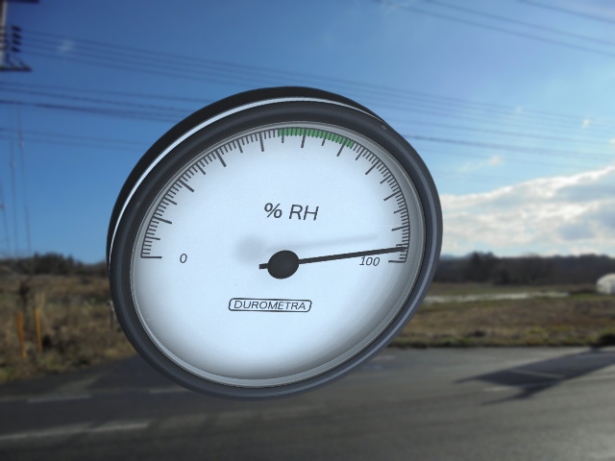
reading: 95 (%)
